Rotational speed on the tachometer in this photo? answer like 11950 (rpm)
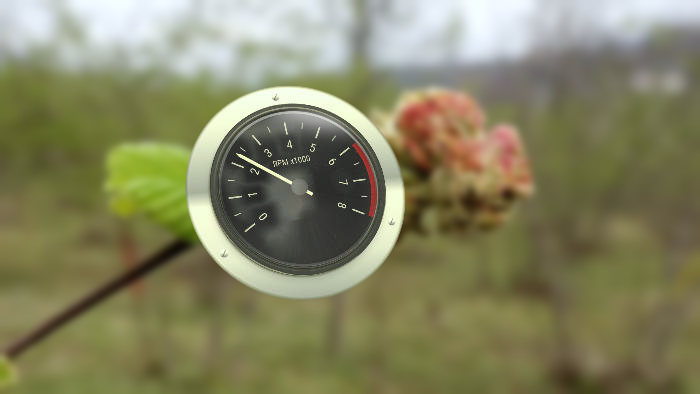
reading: 2250 (rpm)
